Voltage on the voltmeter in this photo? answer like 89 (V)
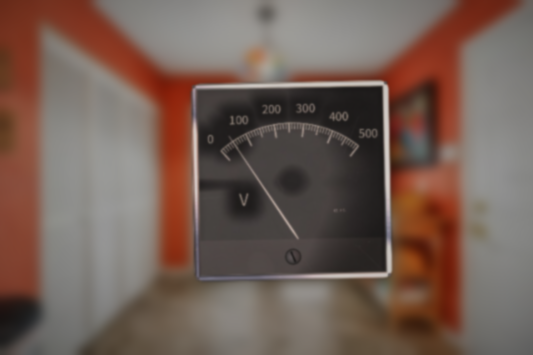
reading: 50 (V)
